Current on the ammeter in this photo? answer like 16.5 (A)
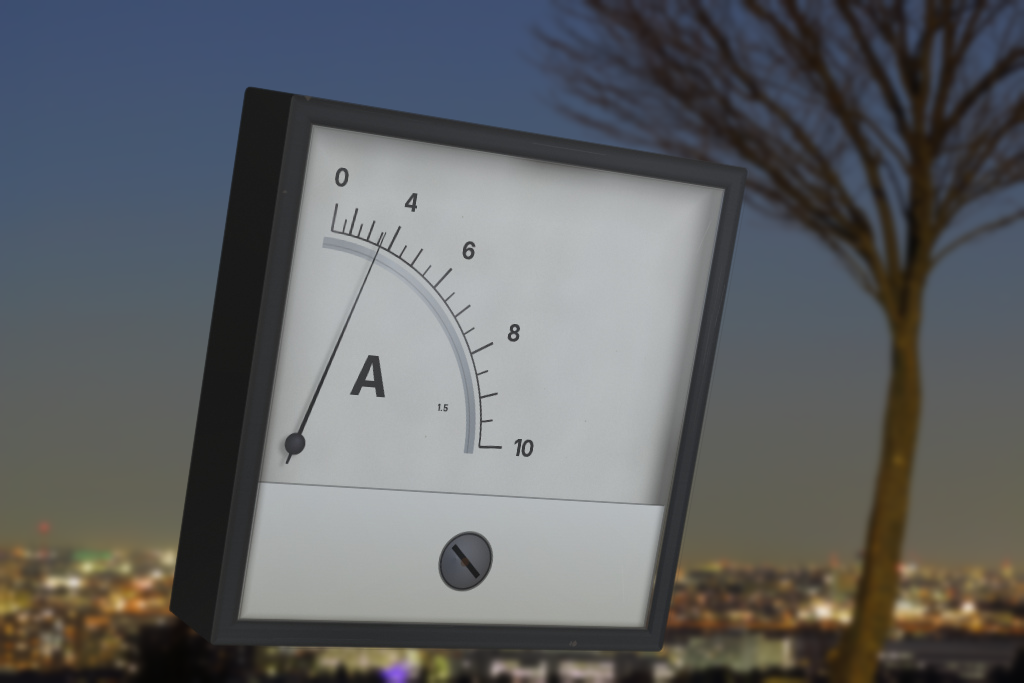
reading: 3.5 (A)
